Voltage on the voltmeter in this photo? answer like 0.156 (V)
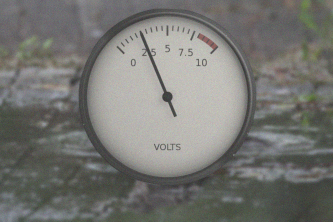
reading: 2.5 (V)
